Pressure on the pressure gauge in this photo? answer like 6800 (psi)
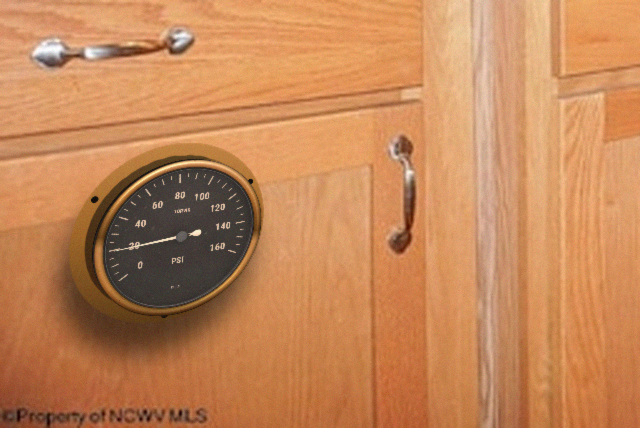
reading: 20 (psi)
